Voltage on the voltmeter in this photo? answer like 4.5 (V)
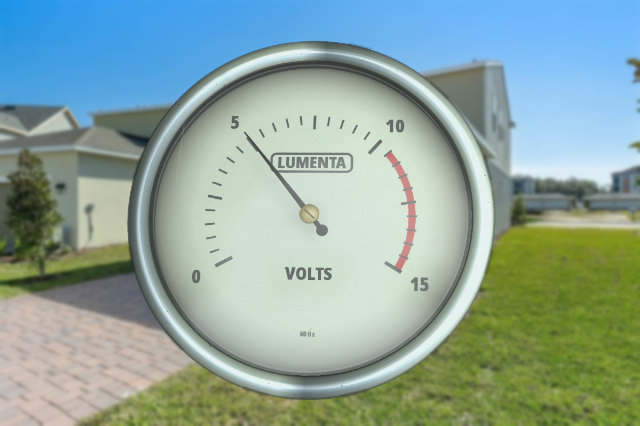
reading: 5 (V)
